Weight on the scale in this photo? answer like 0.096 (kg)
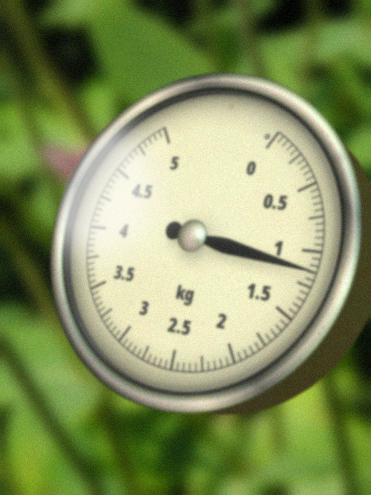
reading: 1.15 (kg)
